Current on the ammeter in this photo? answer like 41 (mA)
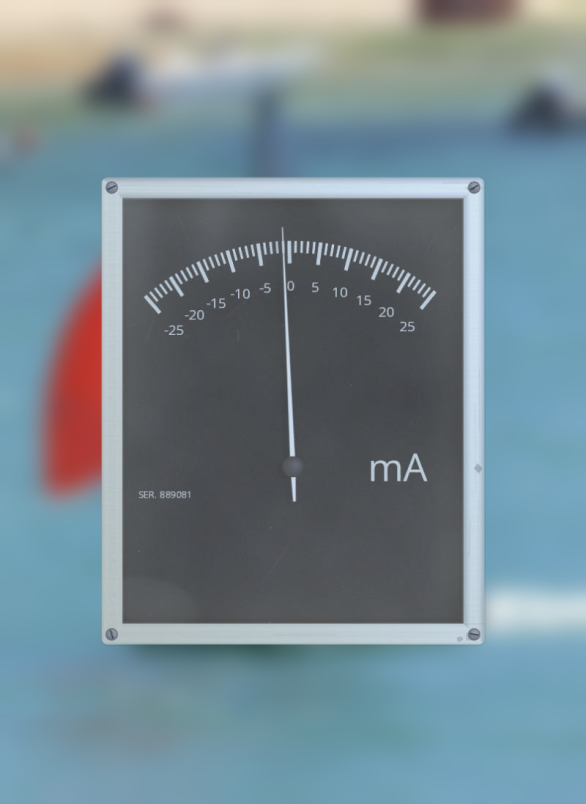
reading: -1 (mA)
